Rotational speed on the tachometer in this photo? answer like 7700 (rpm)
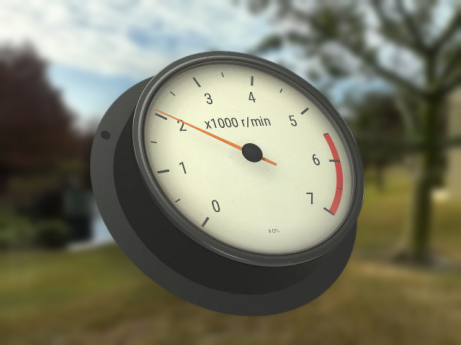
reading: 2000 (rpm)
